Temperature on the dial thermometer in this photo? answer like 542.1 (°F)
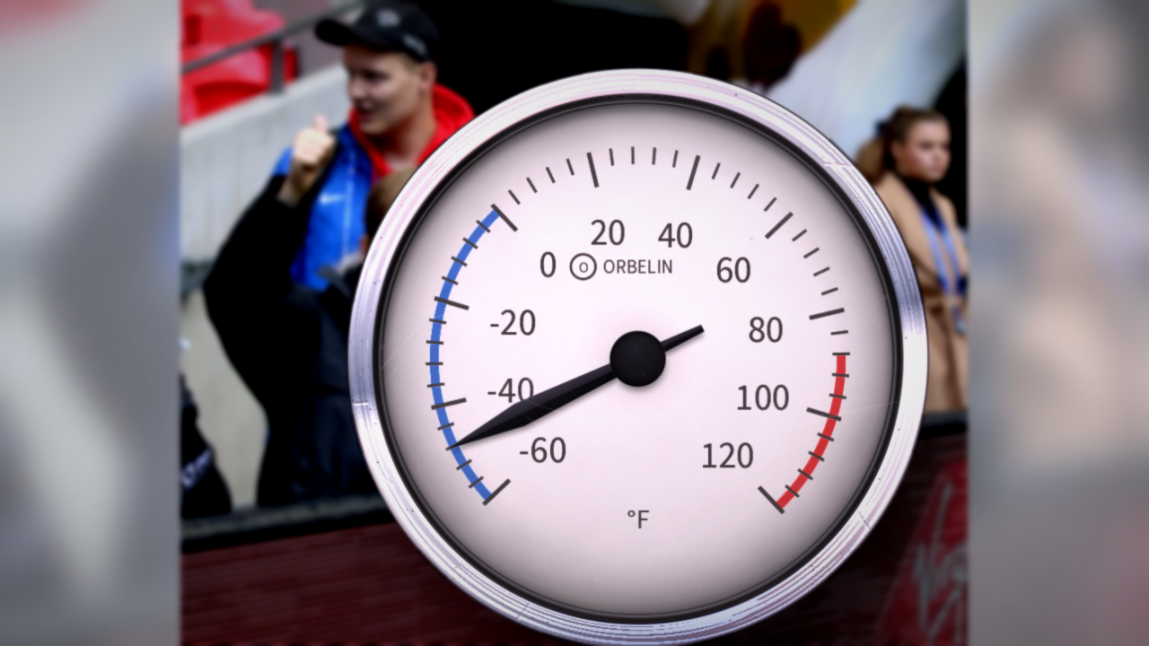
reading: -48 (°F)
